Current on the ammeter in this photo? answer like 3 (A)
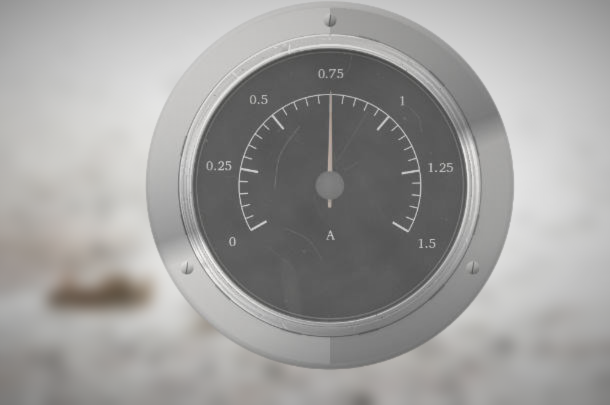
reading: 0.75 (A)
